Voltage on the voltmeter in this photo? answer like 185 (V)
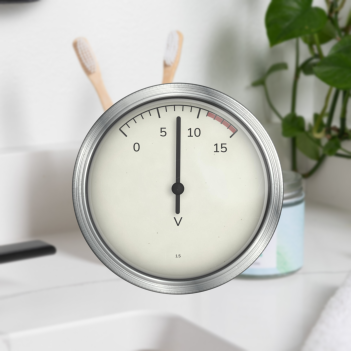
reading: 7.5 (V)
